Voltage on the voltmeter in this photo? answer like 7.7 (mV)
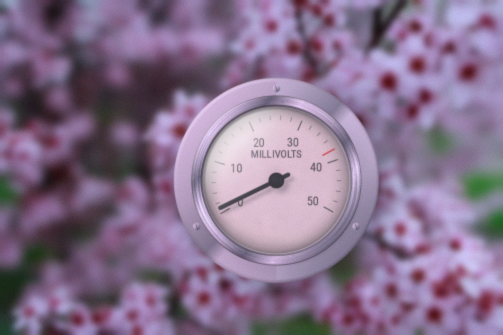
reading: 1 (mV)
